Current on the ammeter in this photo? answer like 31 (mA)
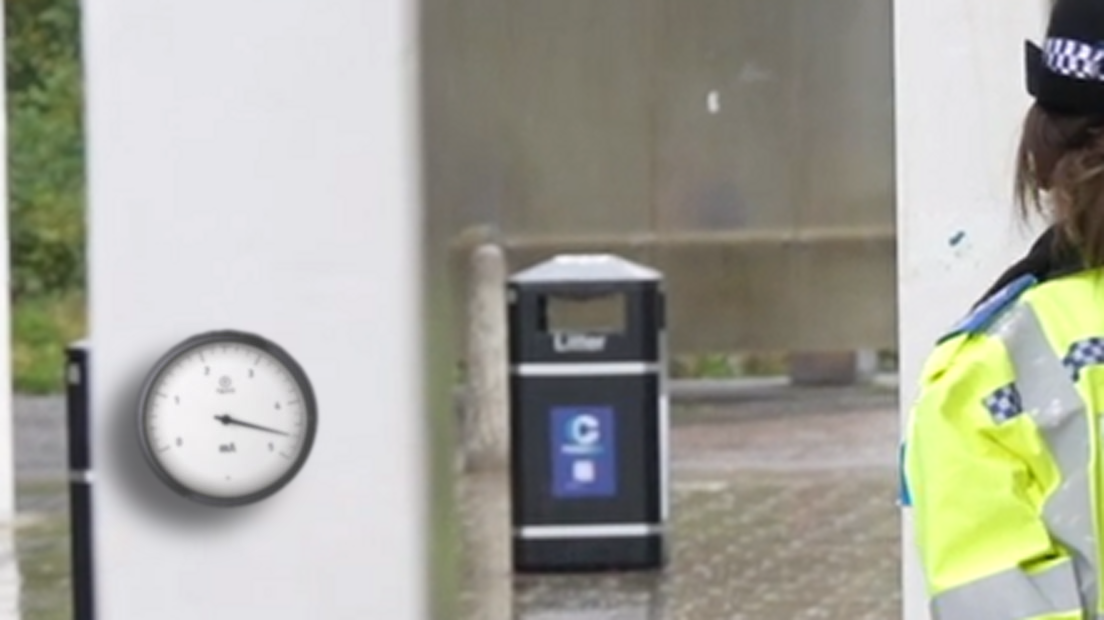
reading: 4.6 (mA)
